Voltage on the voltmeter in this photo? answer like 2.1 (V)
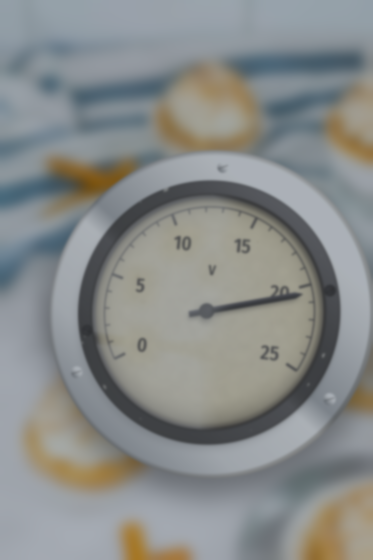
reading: 20.5 (V)
